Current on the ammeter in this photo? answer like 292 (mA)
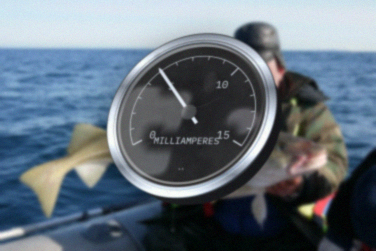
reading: 5 (mA)
